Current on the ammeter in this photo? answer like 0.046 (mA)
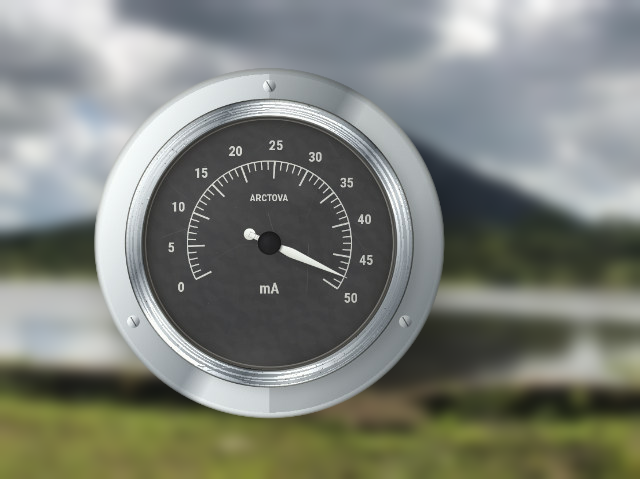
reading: 48 (mA)
